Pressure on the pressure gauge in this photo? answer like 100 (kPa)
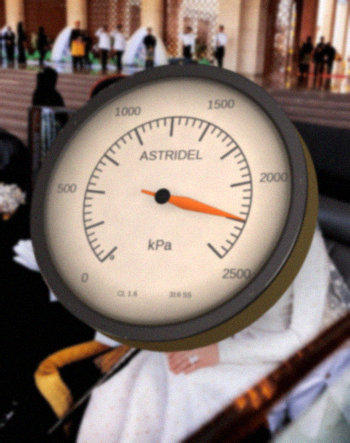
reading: 2250 (kPa)
